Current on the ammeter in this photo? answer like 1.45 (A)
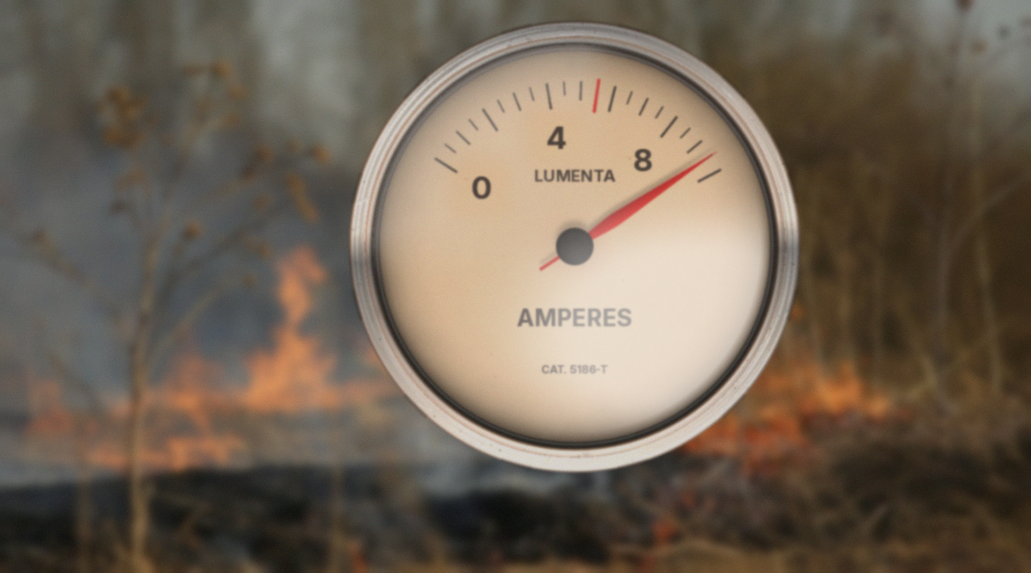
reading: 9.5 (A)
